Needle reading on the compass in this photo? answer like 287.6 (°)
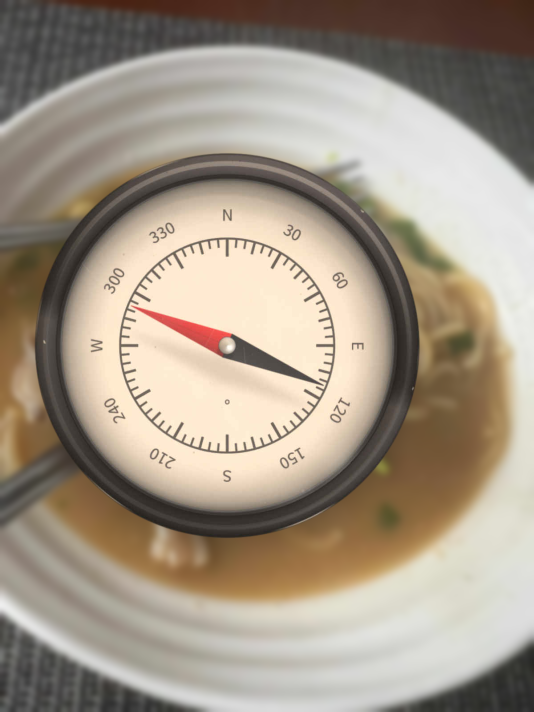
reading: 292.5 (°)
